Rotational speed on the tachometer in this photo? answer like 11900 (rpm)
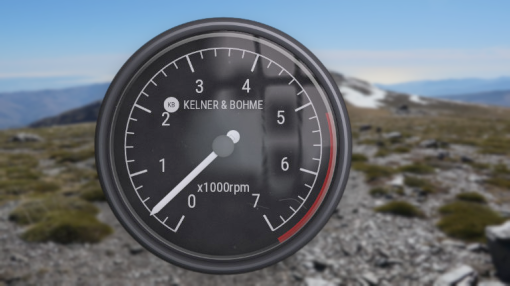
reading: 400 (rpm)
